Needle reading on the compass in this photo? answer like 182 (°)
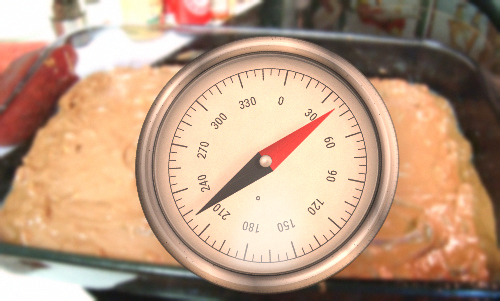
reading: 40 (°)
